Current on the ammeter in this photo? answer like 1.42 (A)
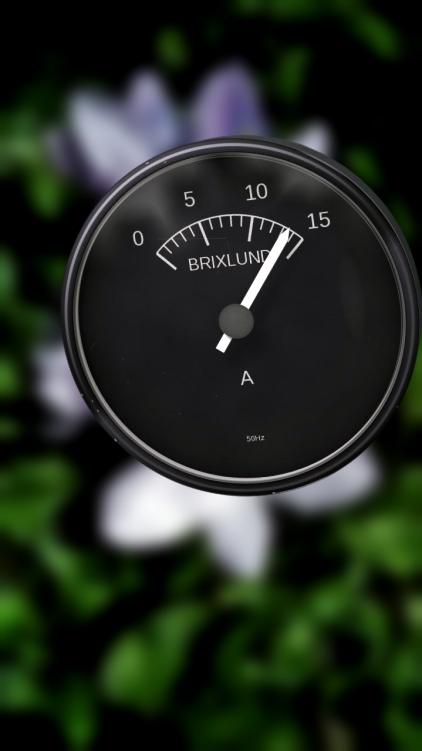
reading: 13.5 (A)
